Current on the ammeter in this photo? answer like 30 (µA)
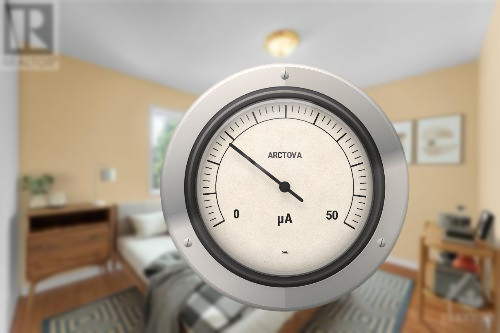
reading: 14 (µA)
